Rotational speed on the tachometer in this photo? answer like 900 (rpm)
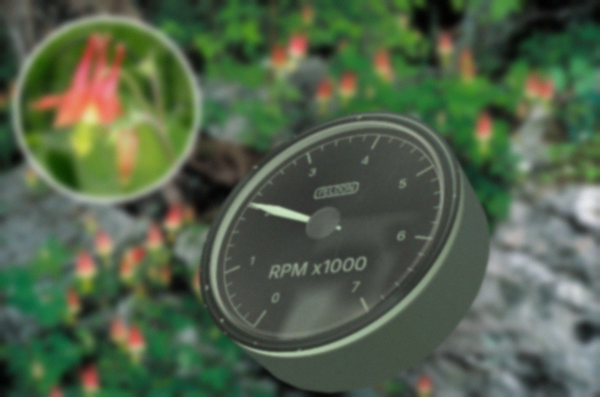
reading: 2000 (rpm)
